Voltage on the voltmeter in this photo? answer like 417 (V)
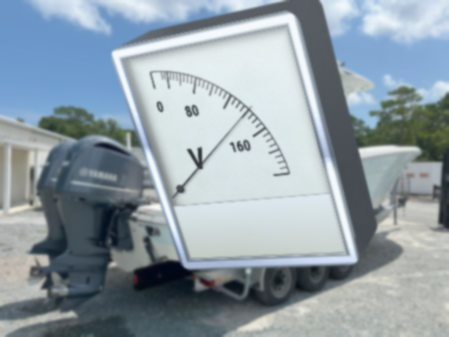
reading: 140 (V)
